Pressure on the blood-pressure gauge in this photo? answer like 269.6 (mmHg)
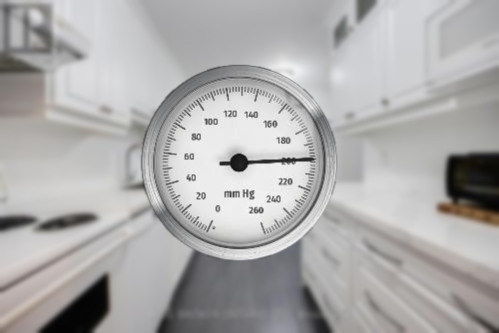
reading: 200 (mmHg)
